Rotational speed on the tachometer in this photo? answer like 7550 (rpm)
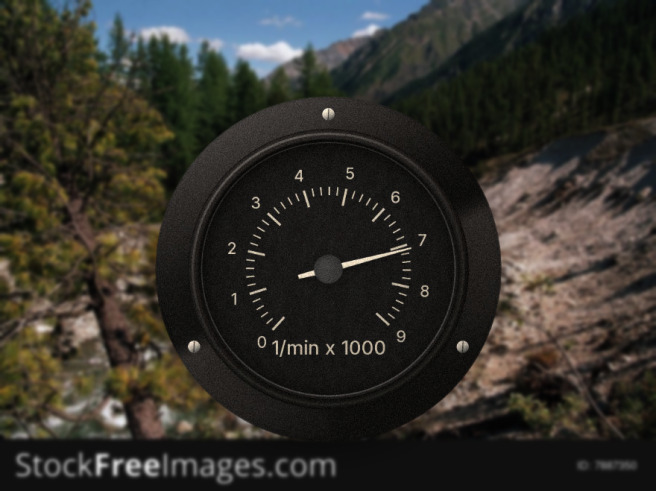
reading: 7100 (rpm)
